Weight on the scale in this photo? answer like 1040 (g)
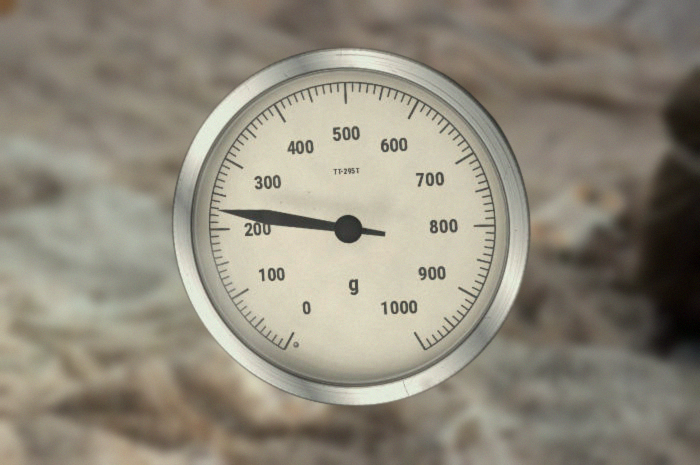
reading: 230 (g)
